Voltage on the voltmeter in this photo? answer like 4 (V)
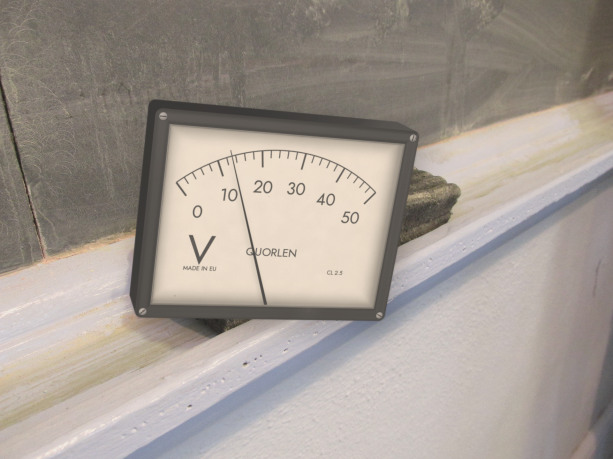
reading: 13 (V)
